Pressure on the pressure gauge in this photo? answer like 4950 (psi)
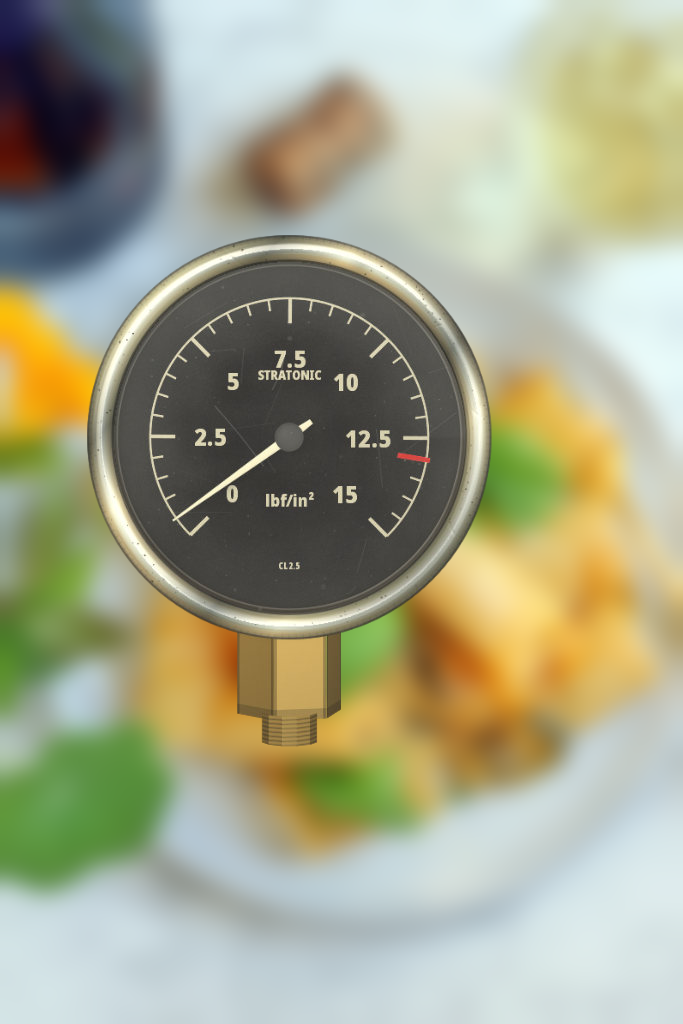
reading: 0.5 (psi)
